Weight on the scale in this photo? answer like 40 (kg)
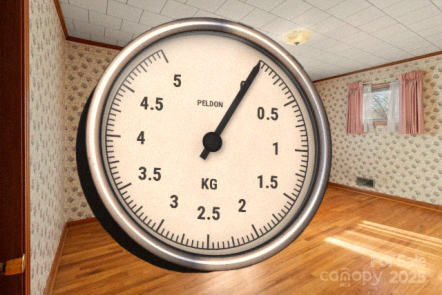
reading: 0 (kg)
